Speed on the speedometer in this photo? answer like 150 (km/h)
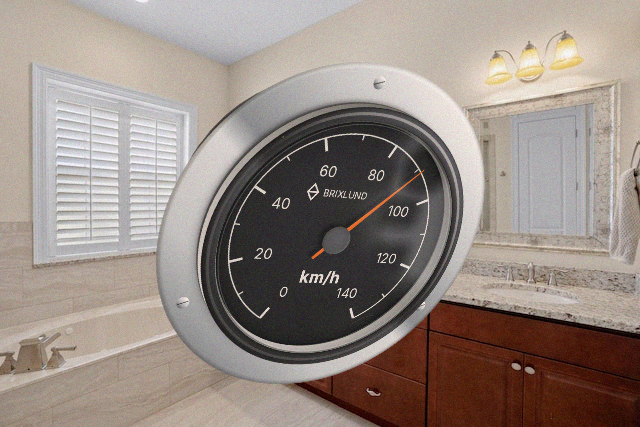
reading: 90 (km/h)
